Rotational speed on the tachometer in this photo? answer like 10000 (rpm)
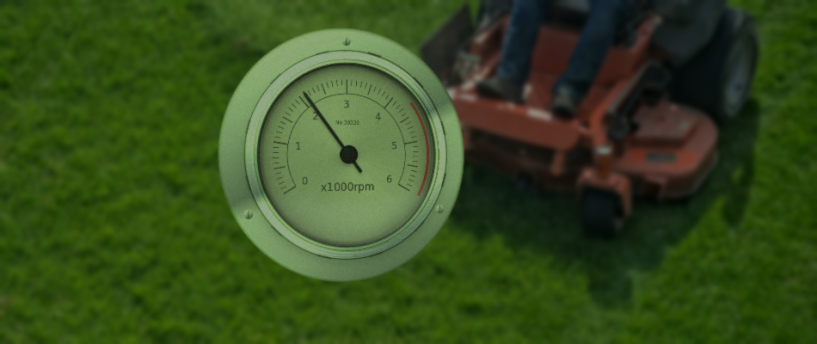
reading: 2100 (rpm)
